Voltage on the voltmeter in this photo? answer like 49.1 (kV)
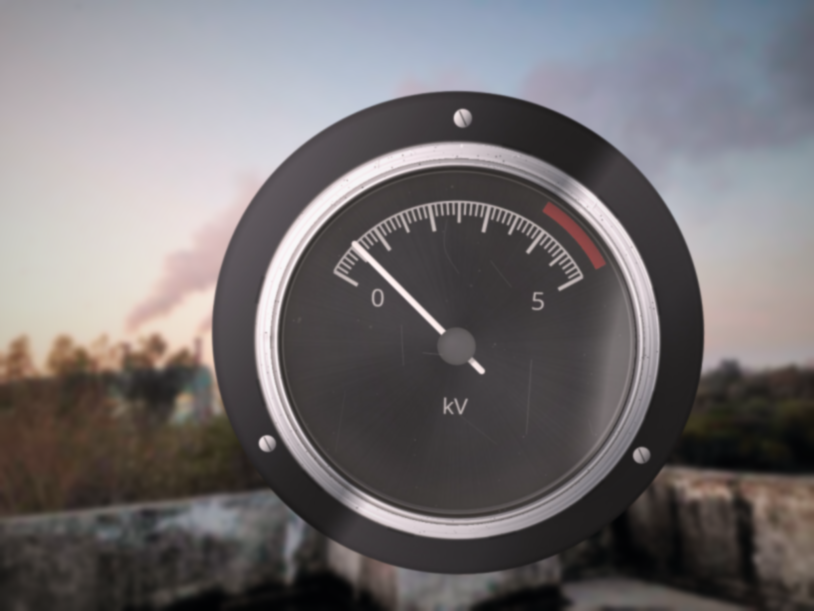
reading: 0.6 (kV)
